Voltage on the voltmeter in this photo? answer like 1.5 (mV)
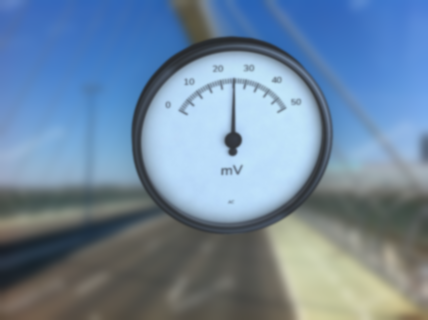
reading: 25 (mV)
